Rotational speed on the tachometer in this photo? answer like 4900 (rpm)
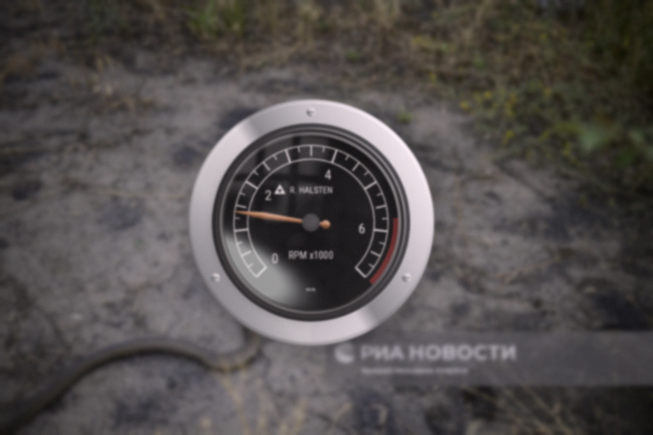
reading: 1375 (rpm)
